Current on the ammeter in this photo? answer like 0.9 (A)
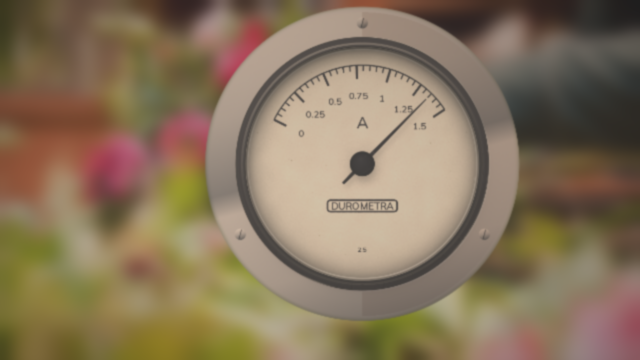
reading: 1.35 (A)
